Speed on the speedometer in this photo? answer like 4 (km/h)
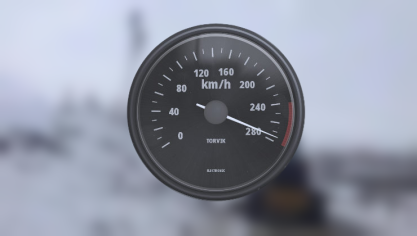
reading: 275 (km/h)
